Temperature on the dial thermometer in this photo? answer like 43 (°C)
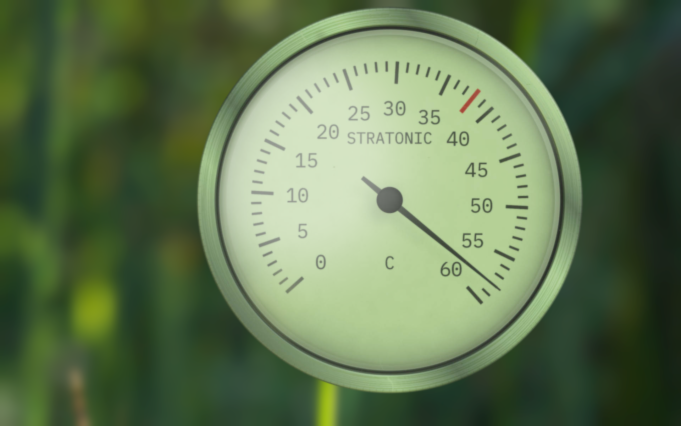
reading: 58 (°C)
